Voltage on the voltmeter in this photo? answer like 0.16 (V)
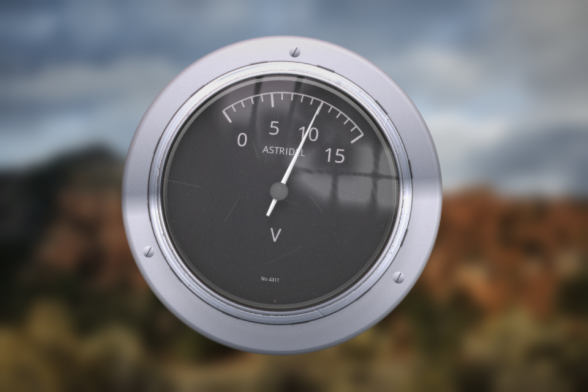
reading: 10 (V)
